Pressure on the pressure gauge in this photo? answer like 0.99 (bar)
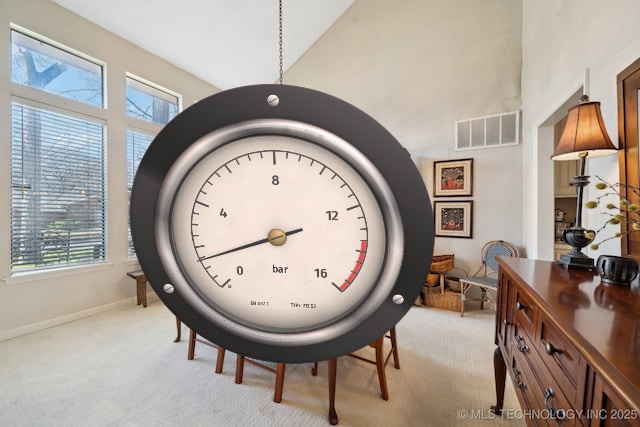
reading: 1.5 (bar)
